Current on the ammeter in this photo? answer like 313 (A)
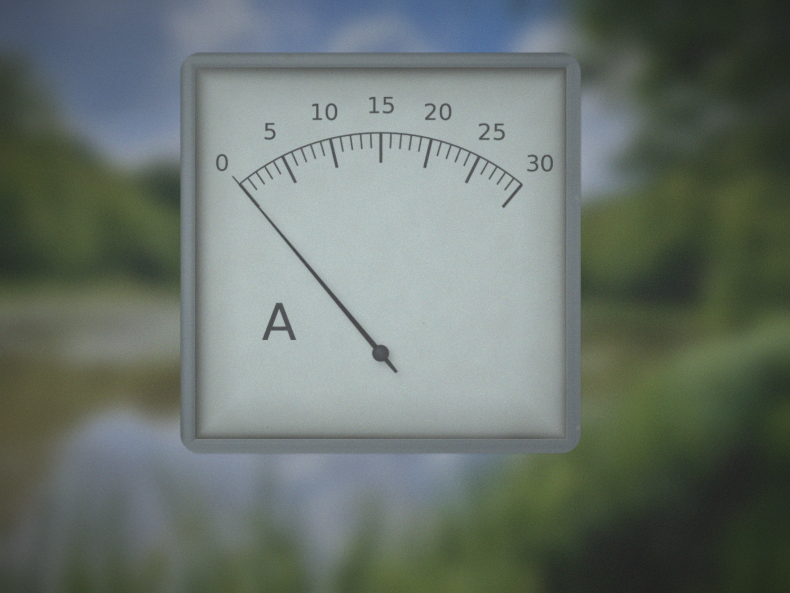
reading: 0 (A)
